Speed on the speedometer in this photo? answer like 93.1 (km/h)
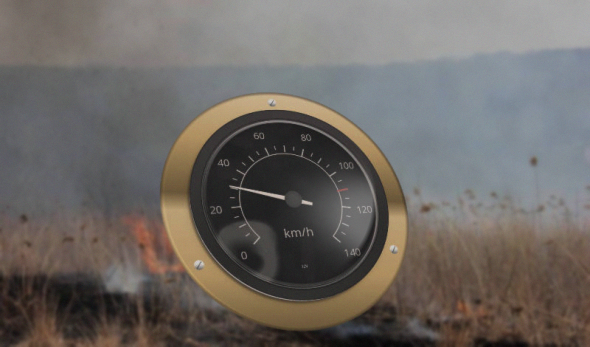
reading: 30 (km/h)
